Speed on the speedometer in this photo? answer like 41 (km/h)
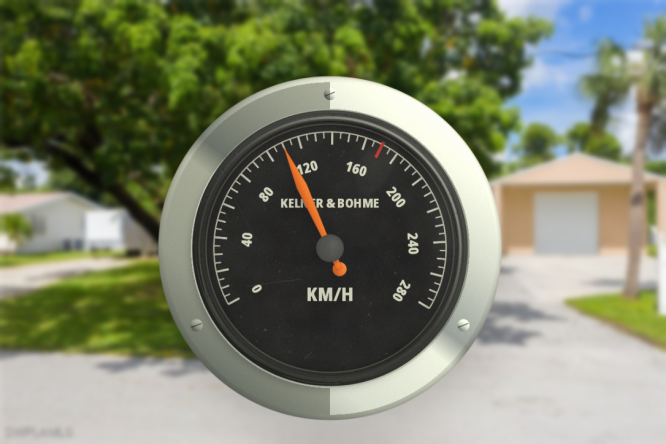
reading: 110 (km/h)
